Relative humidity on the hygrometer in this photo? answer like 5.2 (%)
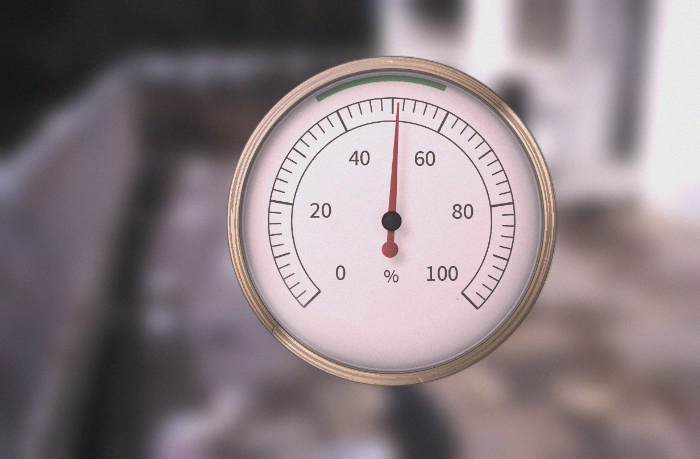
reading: 51 (%)
